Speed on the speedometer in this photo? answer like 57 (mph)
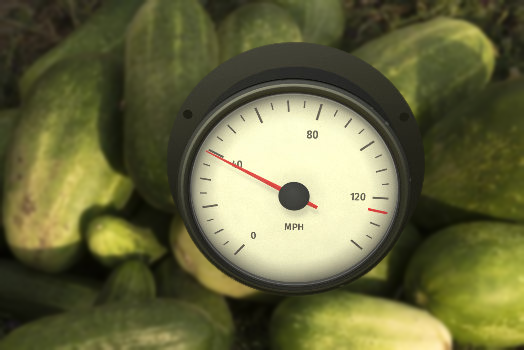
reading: 40 (mph)
